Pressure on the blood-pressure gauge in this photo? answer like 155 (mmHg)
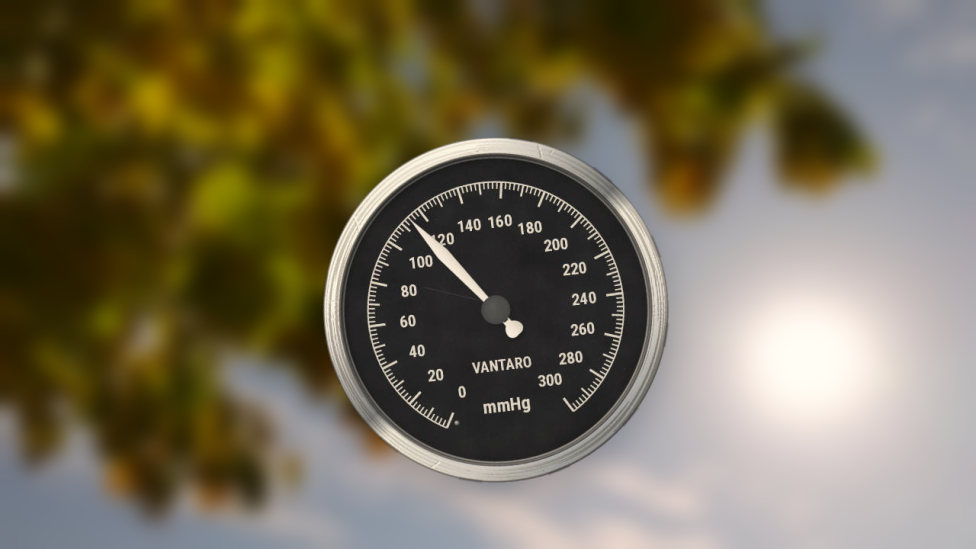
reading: 114 (mmHg)
